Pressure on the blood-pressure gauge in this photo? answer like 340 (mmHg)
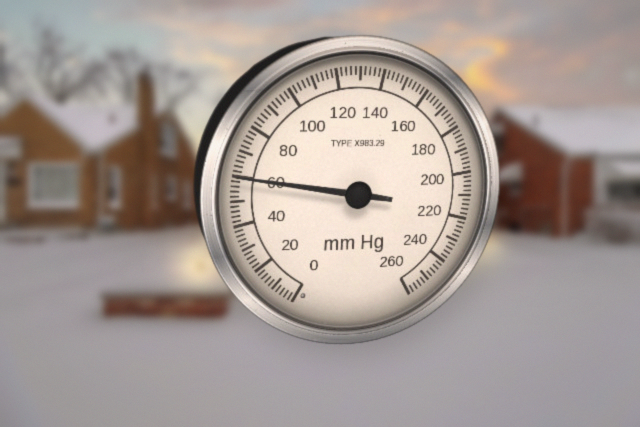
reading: 60 (mmHg)
